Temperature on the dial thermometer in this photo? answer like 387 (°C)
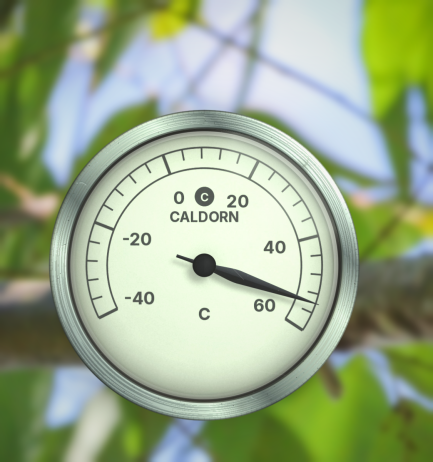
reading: 54 (°C)
